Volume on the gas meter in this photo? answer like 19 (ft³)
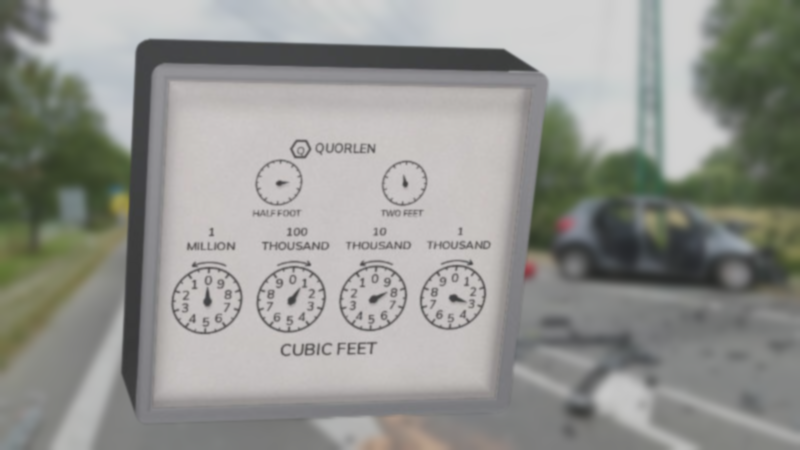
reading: 8300 (ft³)
